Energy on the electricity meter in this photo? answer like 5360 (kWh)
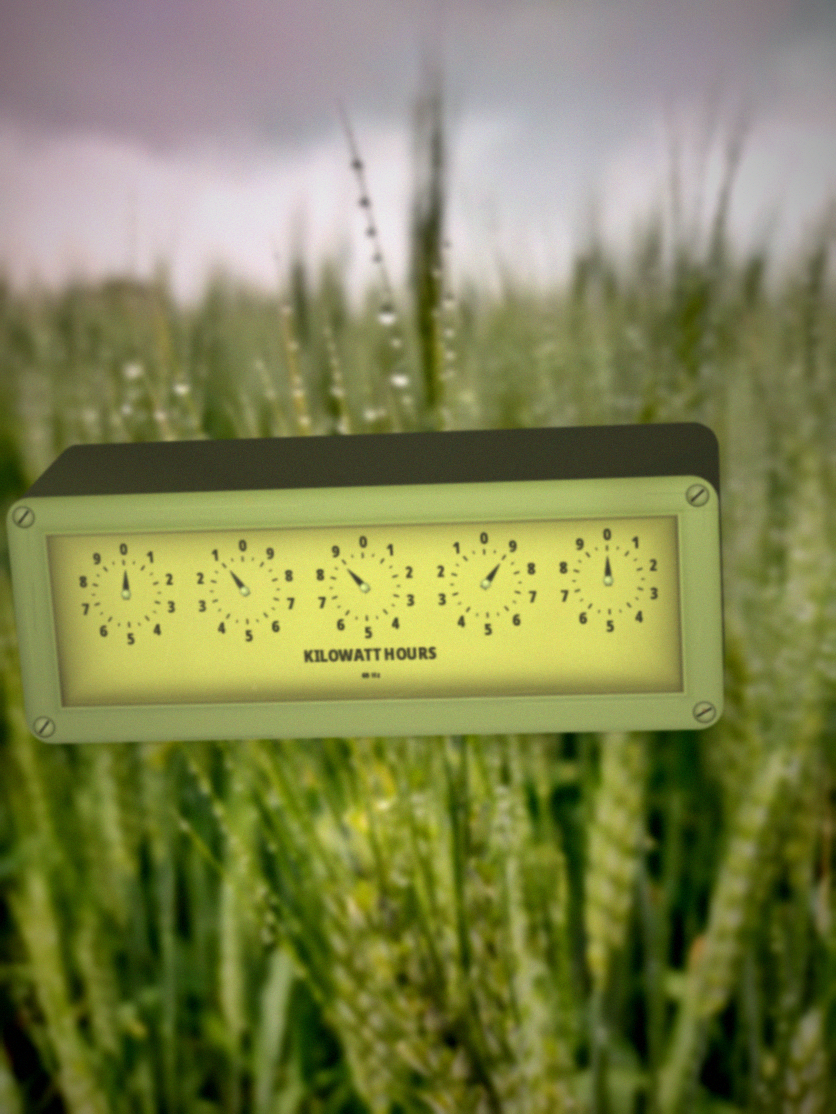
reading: 890 (kWh)
